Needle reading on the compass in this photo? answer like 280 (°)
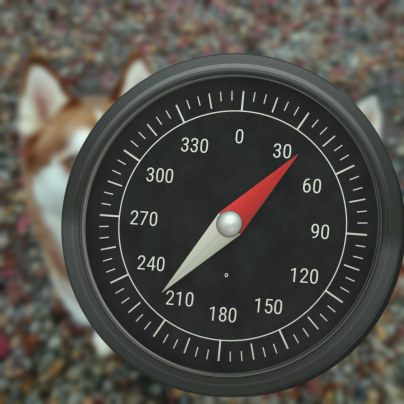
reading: 40 (°)
